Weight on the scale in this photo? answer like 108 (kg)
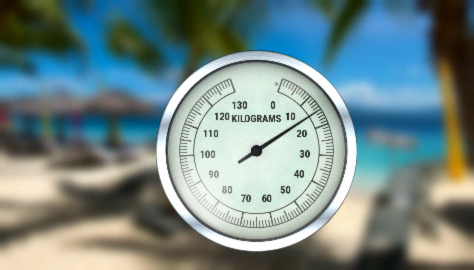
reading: 15 (kg)
